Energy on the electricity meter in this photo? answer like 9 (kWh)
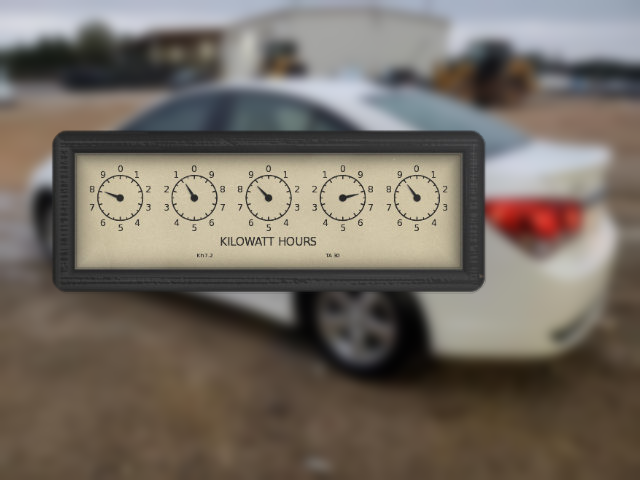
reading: 80879 (kWh)
